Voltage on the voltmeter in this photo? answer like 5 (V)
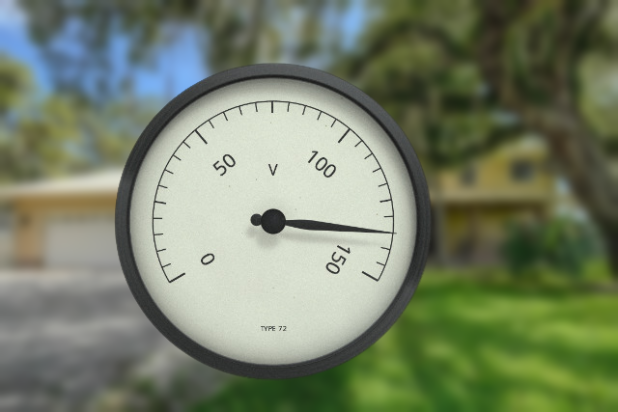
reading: 135 (V)
